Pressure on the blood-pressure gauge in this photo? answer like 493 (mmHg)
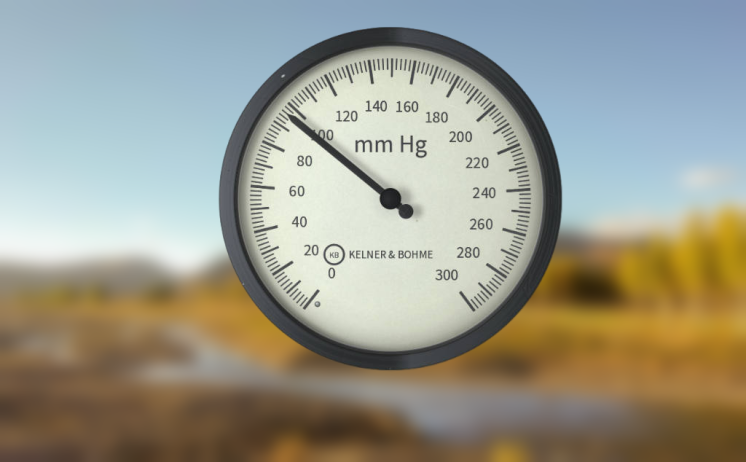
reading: 96 (mmHg)
